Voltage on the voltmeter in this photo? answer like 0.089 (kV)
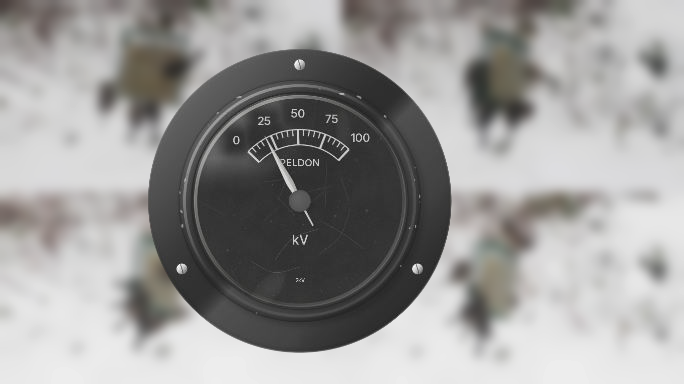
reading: 20 (kV)
